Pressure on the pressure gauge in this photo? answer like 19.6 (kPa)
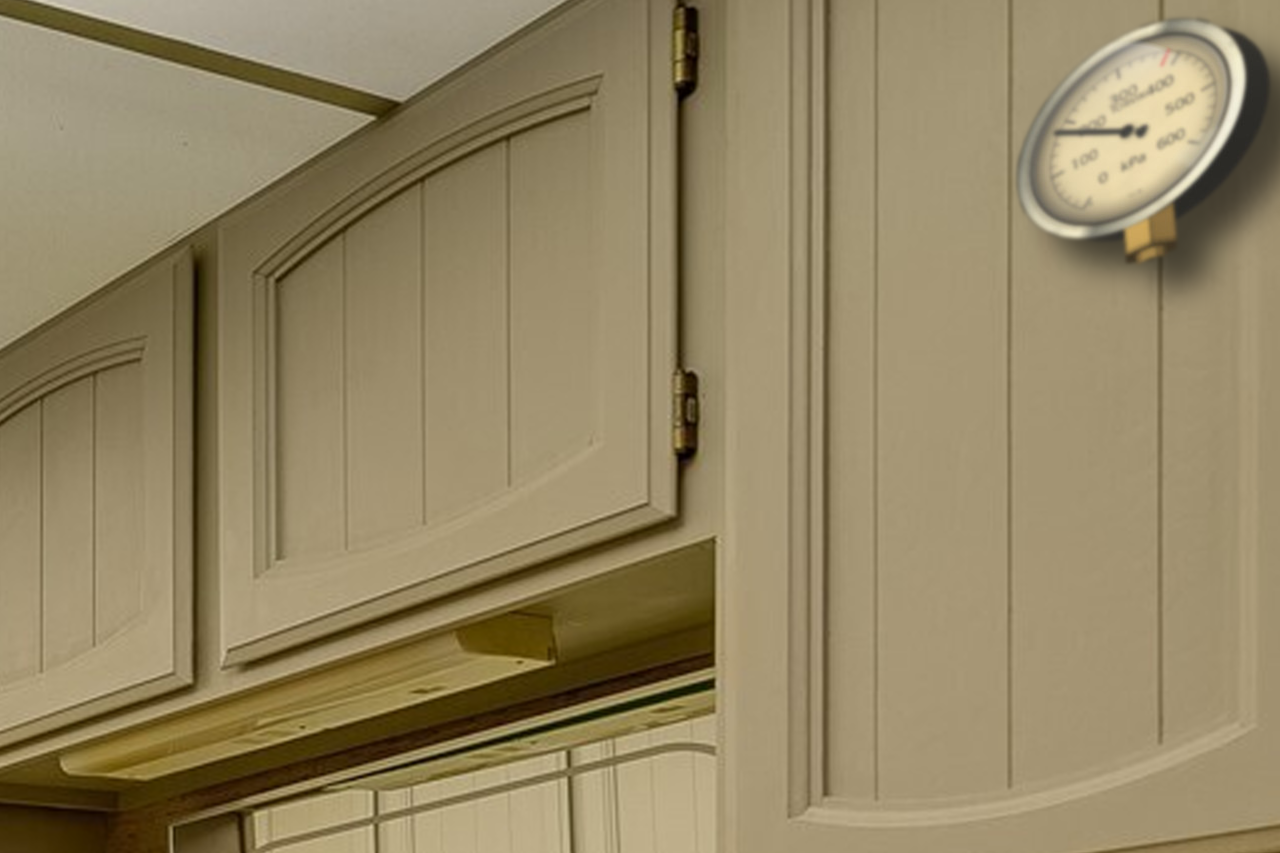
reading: 180 (kPa)
